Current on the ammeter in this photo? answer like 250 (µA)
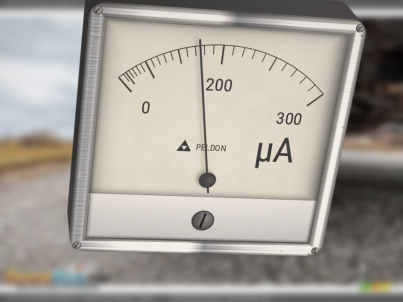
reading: 175 (µA)
